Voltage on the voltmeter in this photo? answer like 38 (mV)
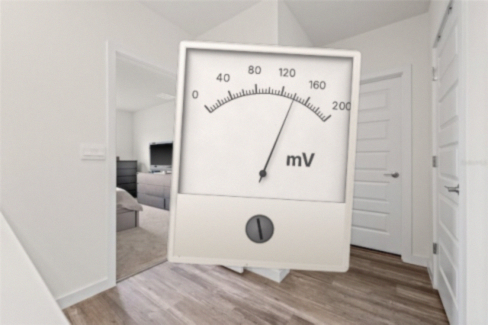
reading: 140 (mV)
